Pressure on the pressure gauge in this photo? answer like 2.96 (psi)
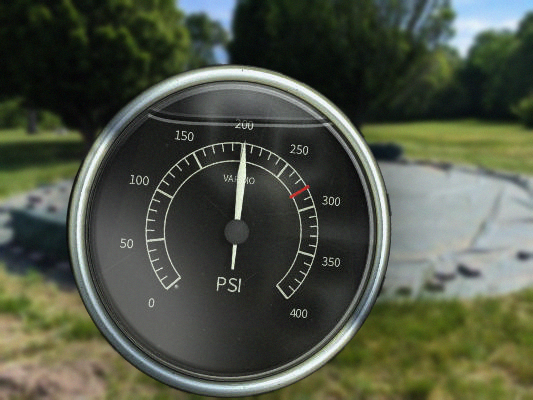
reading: 200 (psi)
